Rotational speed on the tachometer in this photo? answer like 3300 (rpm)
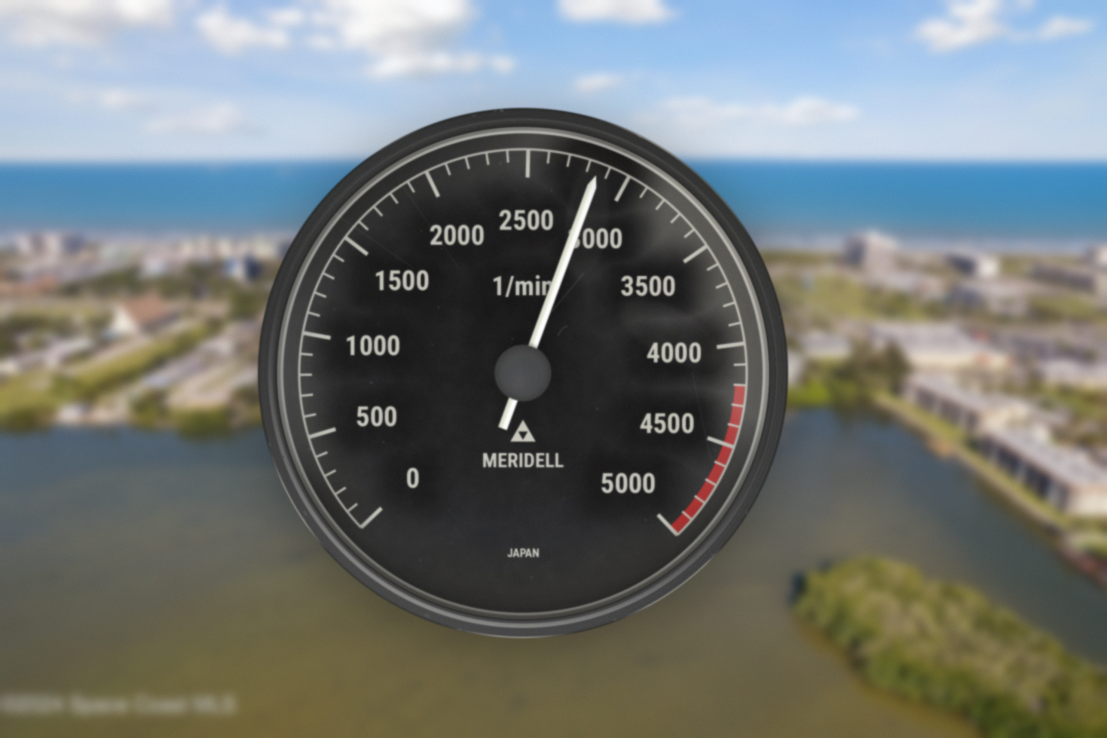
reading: 2850 (rpm)
